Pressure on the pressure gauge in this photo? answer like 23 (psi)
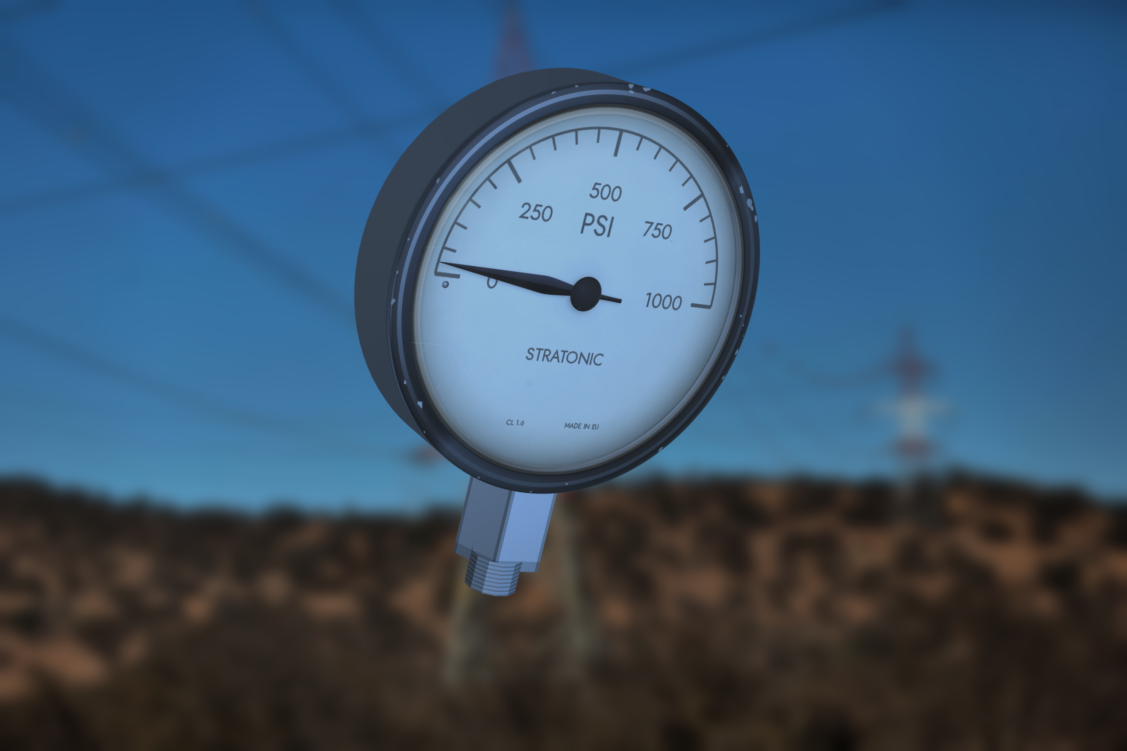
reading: 25 (psi)
